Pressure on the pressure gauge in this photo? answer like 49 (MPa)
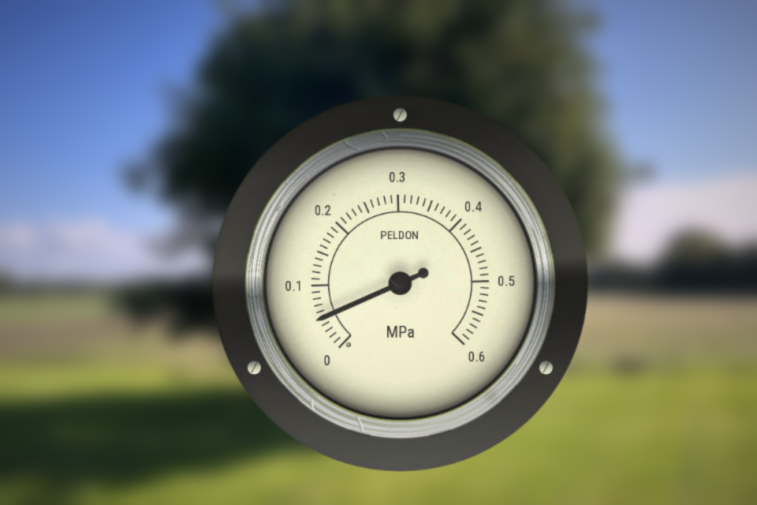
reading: 0.05 (MPa)
